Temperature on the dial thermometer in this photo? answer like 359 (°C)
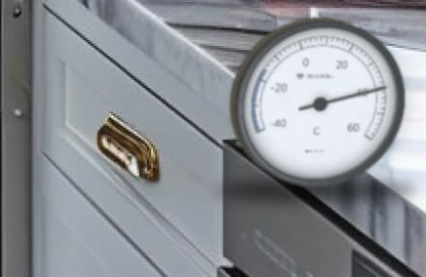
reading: 40 (°C)
